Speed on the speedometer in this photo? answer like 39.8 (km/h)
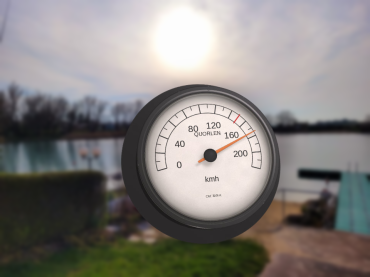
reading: 175 (km/h)
